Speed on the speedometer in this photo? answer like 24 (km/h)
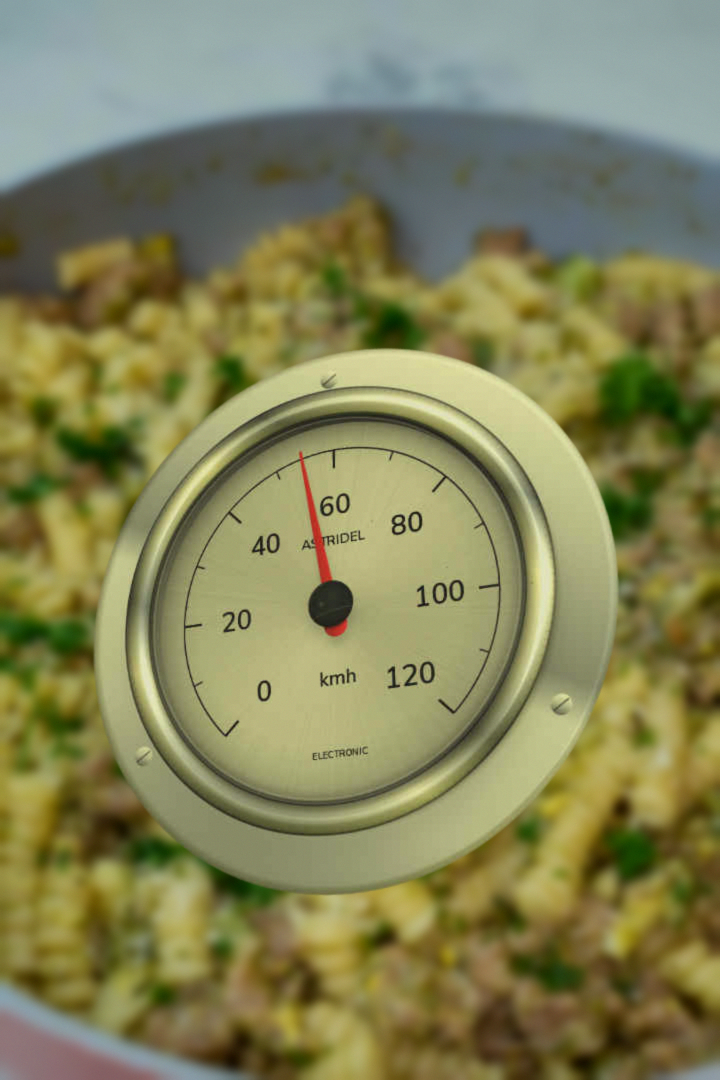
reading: 55 (km/h)
